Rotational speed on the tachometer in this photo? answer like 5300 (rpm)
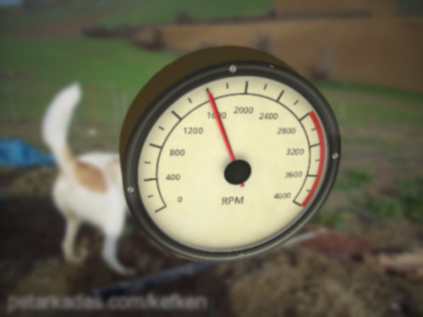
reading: 1600 (rpm)
